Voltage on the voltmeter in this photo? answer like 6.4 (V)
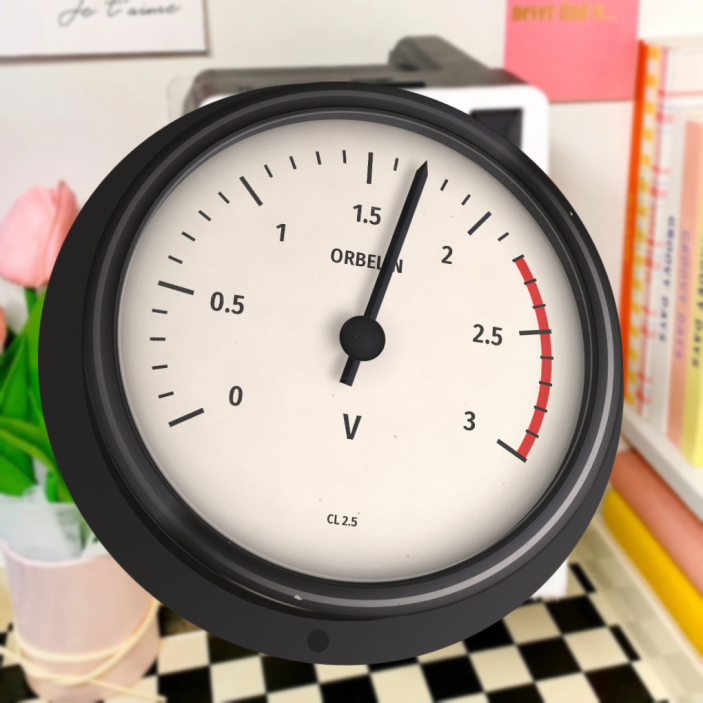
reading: 1.7 (V)
